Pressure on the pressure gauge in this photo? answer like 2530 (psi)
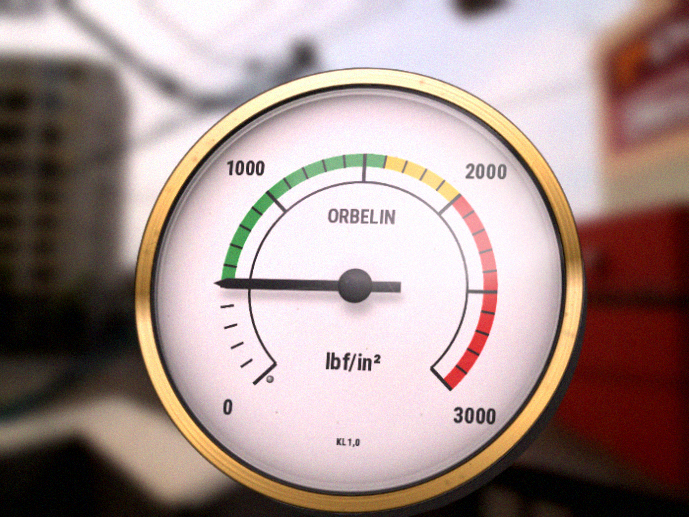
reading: 500 (psi)
